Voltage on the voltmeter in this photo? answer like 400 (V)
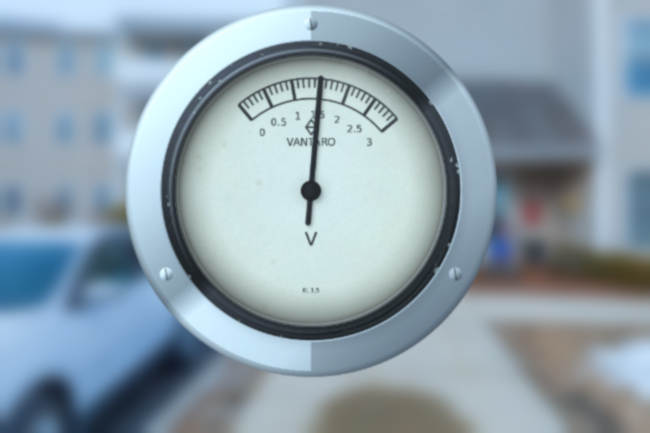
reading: 1.5 (V)
